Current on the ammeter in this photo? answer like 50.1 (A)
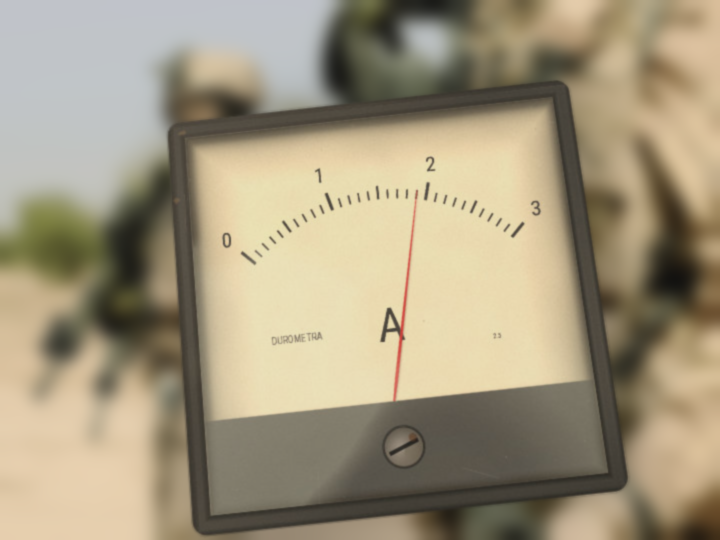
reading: 1.9 (A)
